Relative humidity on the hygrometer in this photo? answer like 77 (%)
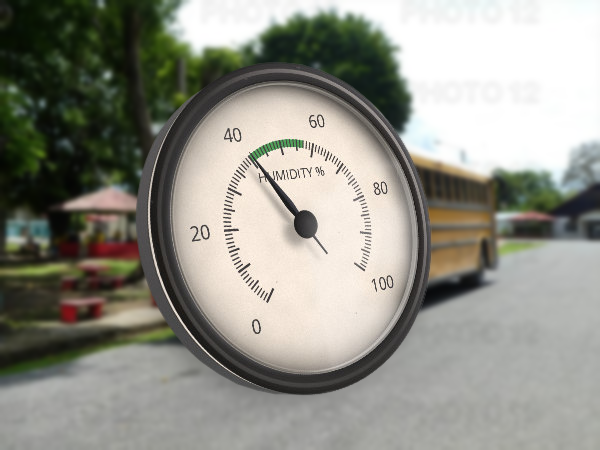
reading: 40 (%)
